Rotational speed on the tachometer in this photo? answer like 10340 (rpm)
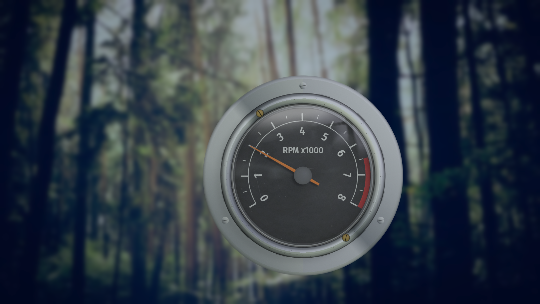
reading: 2000 (rpm)
